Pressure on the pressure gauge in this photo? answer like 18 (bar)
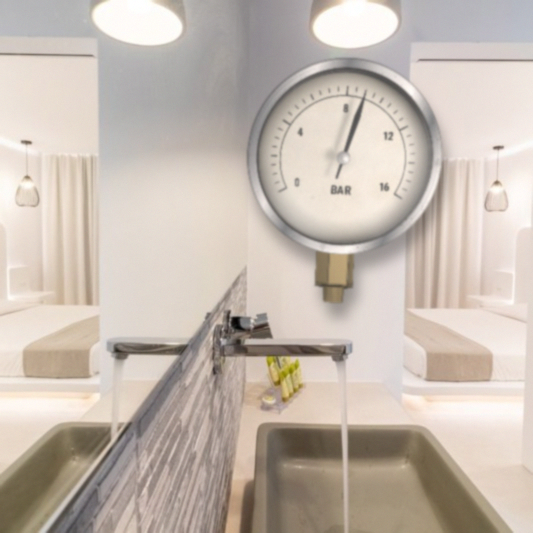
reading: 9 (bar)
